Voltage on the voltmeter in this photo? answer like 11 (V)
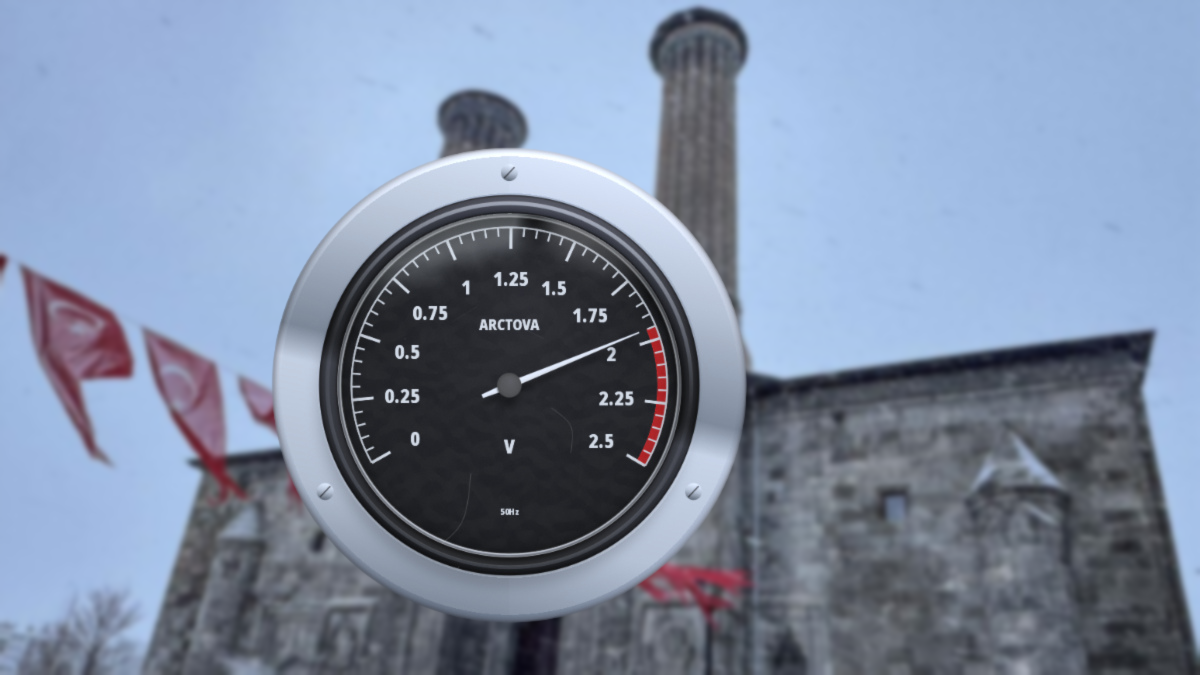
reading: 1.95 (V)
